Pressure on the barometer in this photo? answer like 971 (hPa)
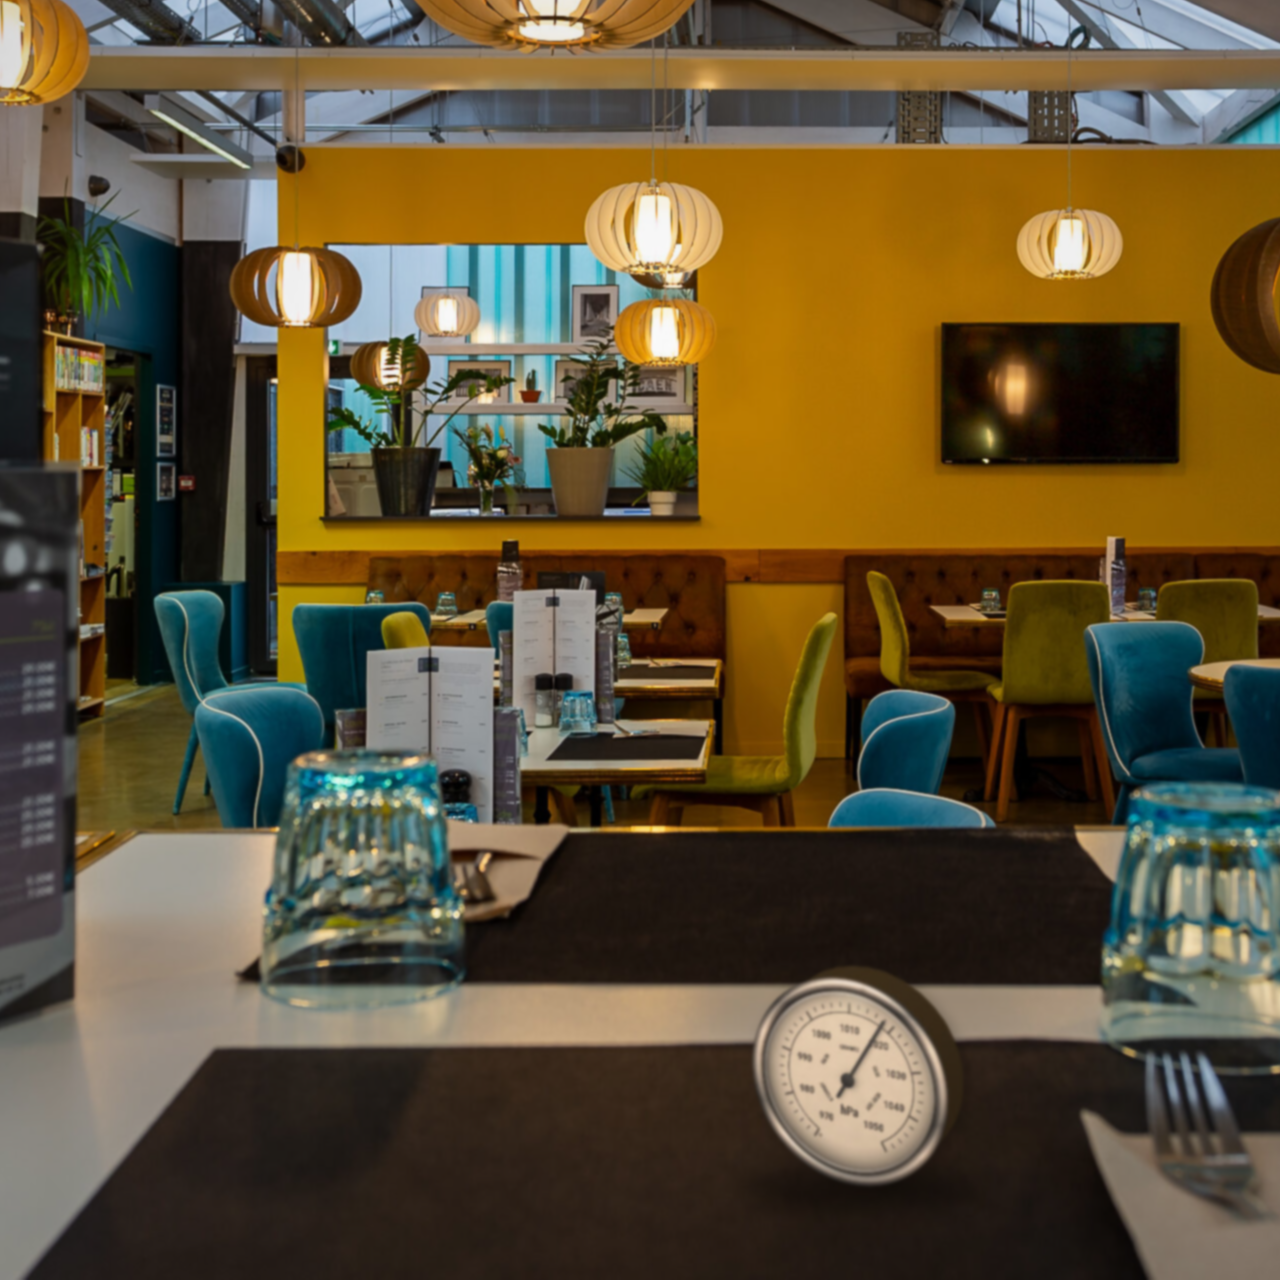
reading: 1018 (hPa)
